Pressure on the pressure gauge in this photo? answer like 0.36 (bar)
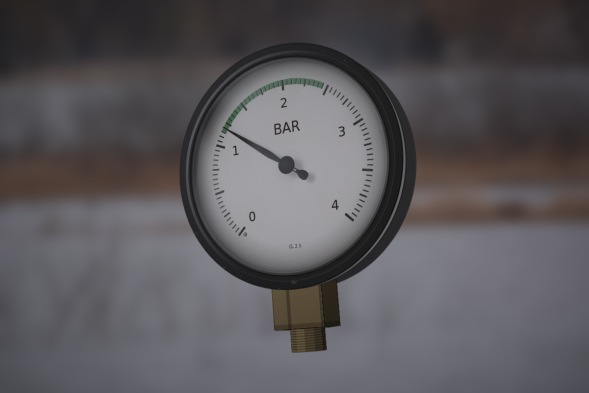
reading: 1.2 (bar)
